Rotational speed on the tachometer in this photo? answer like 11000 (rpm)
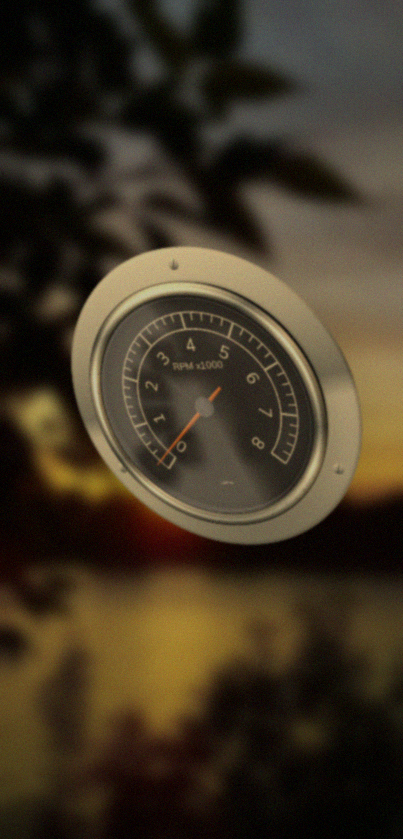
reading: 200 (rpm)
